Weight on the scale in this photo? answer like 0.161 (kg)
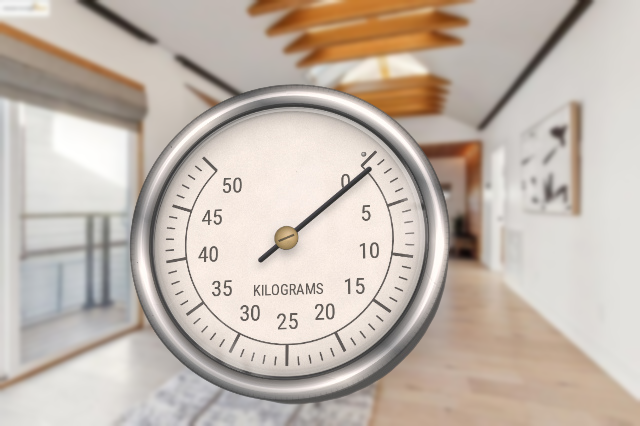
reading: 1 (kg)
